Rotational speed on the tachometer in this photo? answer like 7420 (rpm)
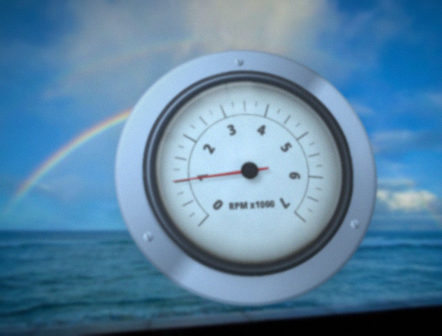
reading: 1000 (rpm)
